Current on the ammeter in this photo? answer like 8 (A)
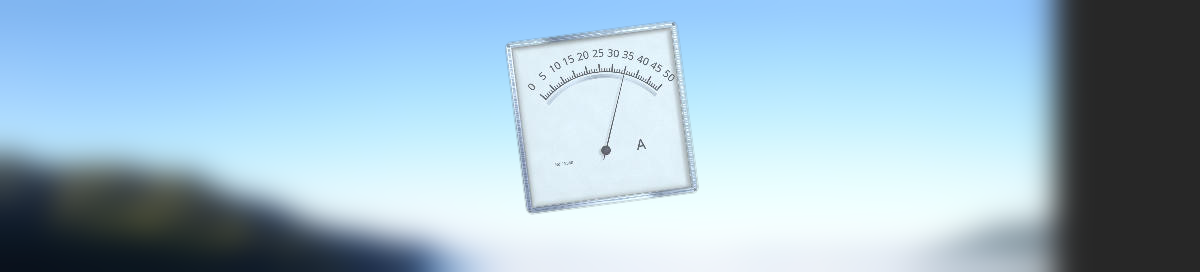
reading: 35 (A)
